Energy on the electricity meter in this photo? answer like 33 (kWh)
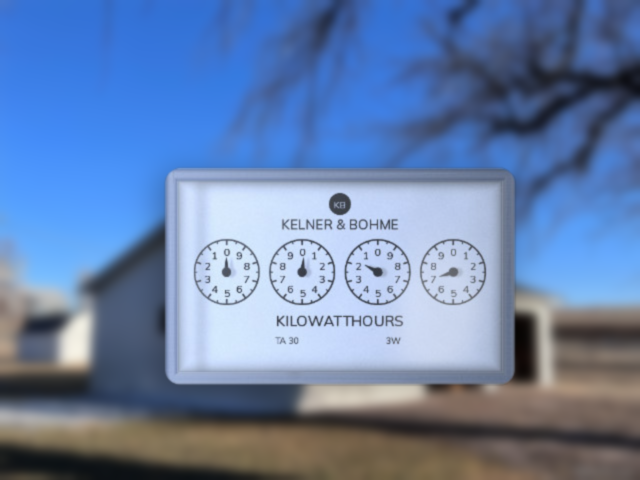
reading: 17 (kWh)
